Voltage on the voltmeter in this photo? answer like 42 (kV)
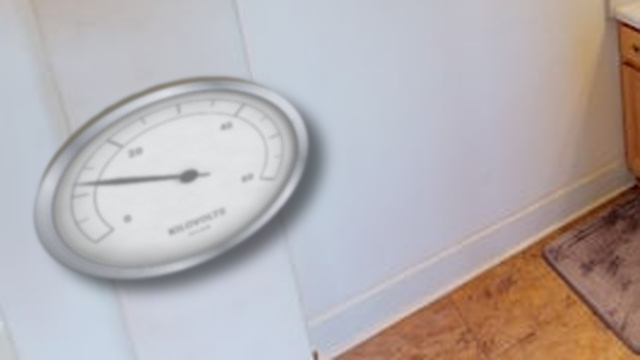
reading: 12.5 (kV)
